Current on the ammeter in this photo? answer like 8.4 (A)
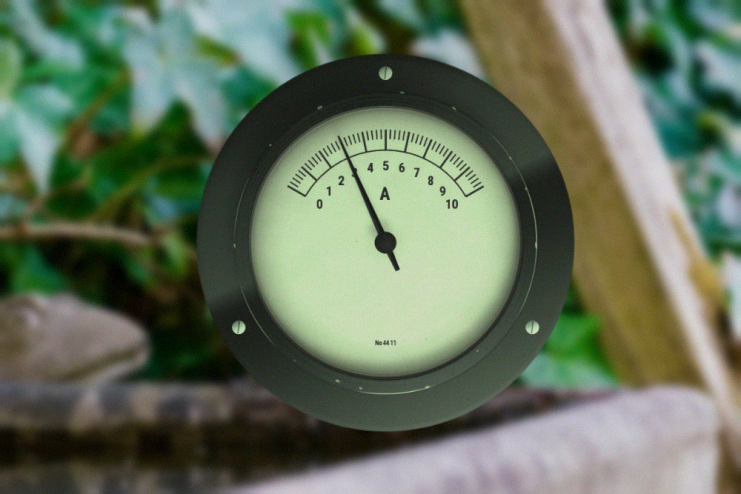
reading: 3 (A)
